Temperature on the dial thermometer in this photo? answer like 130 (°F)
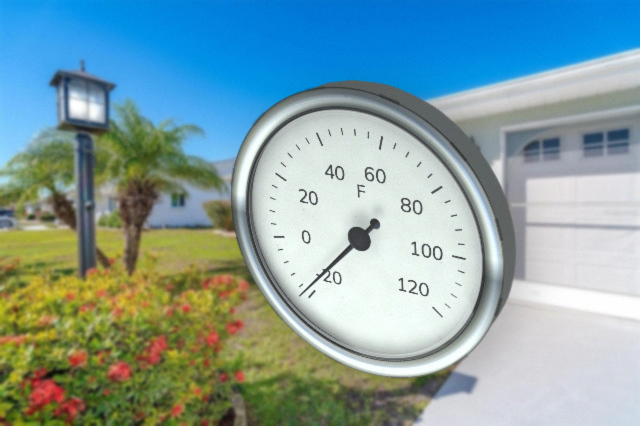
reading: -18 (°F)
